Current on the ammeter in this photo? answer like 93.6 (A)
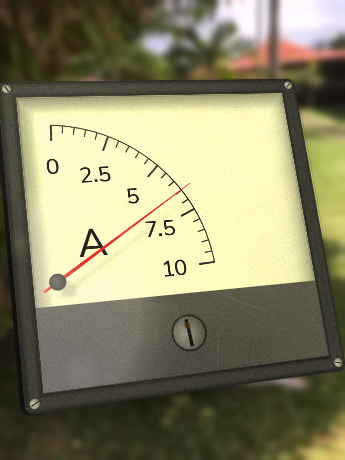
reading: 6.5 (A)
